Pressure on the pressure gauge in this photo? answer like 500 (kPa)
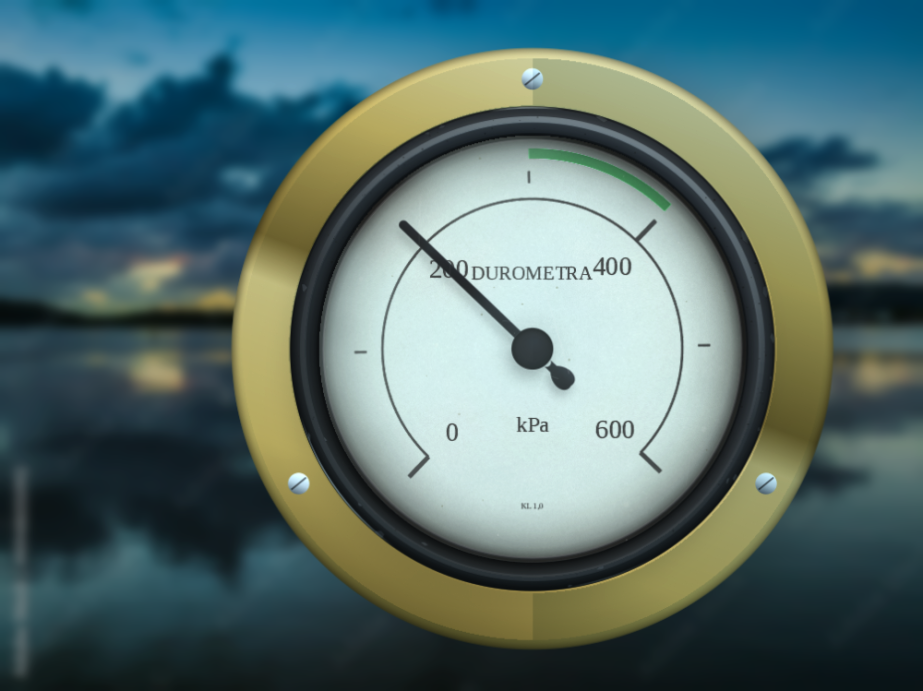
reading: 200 (kPa)
